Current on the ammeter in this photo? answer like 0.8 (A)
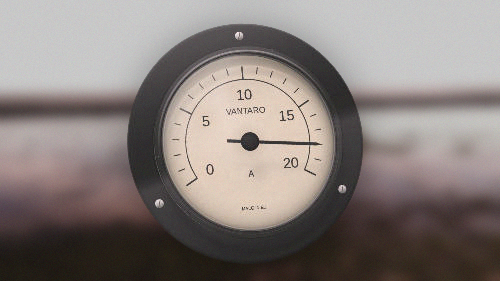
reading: 18 (A)
